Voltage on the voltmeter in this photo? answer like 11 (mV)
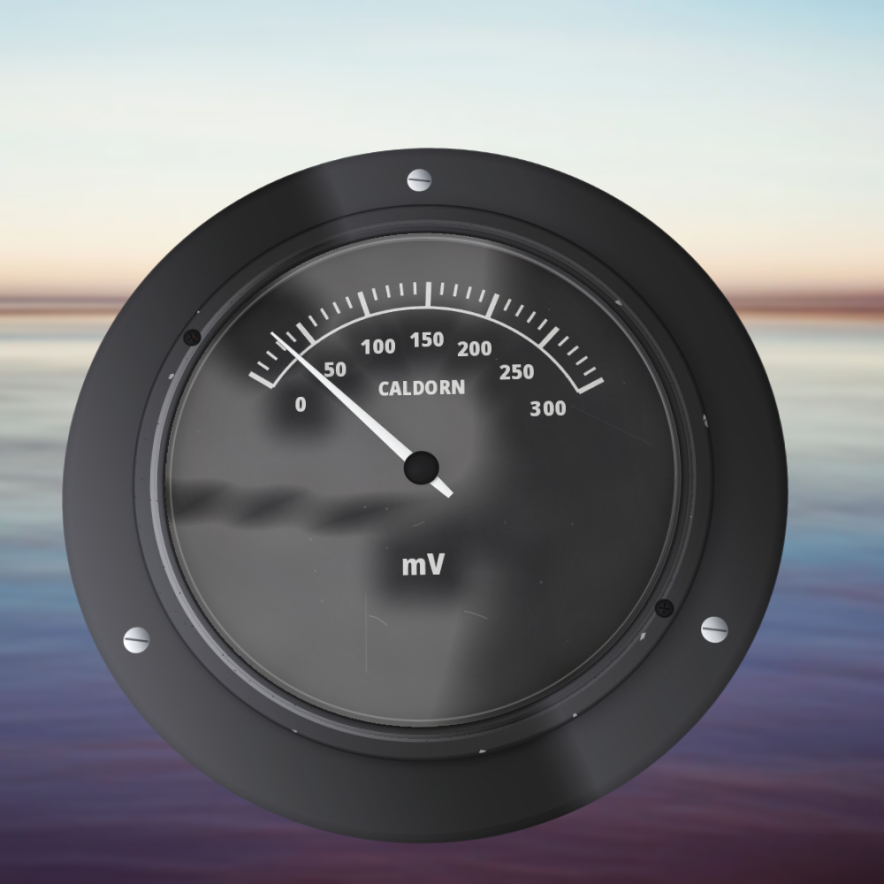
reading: 30 (mV)
